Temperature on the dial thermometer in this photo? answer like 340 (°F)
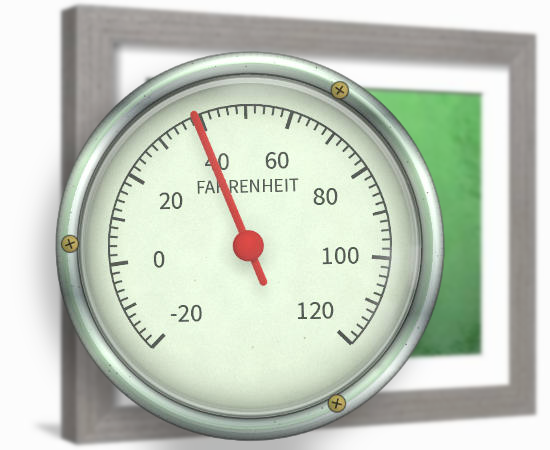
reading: 39 (°F)
